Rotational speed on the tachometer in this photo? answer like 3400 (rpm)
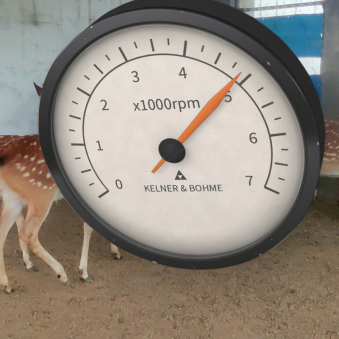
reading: 4875 (rpm)
